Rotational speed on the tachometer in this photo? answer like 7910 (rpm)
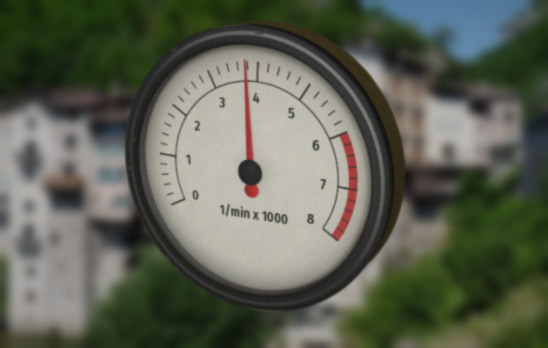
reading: 3800 (rpm)
